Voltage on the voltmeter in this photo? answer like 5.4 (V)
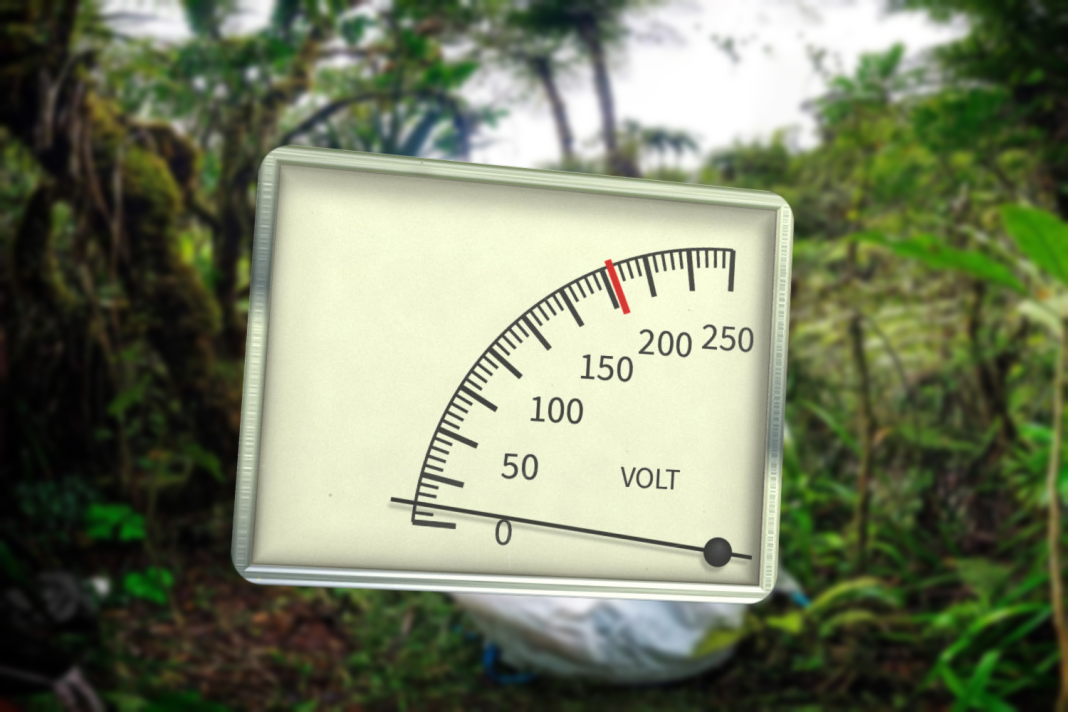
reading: 10 (V)
